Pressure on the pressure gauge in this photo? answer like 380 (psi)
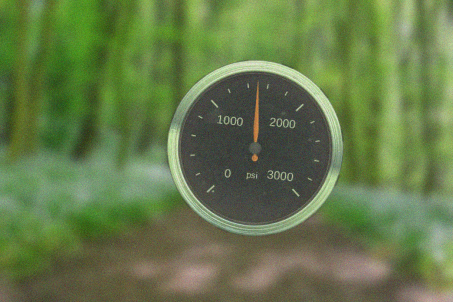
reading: 1500 (psi)
